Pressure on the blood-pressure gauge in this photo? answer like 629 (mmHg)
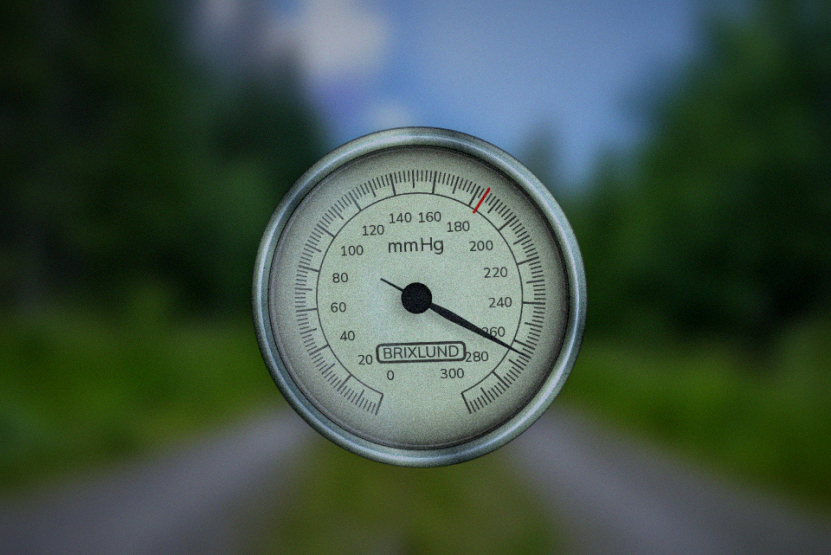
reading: 264 (mmHg)
